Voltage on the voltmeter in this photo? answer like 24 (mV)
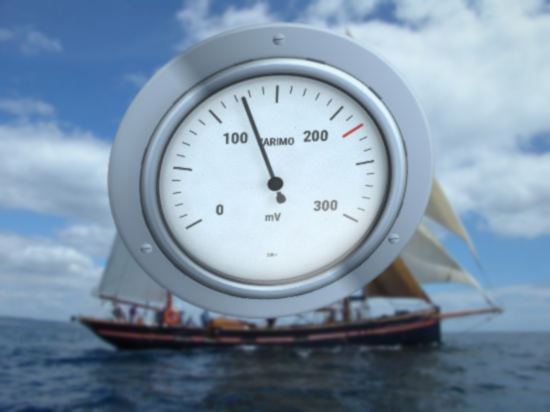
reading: 125 (mV)
